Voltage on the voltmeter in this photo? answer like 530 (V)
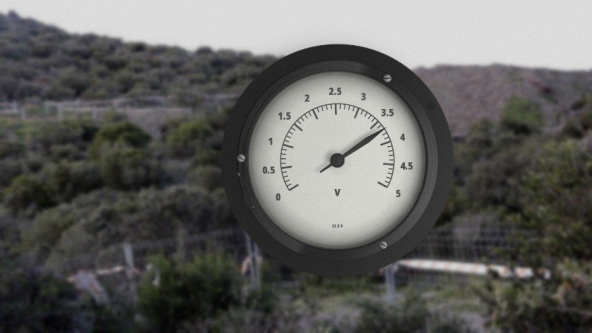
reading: 3.7 (V)
